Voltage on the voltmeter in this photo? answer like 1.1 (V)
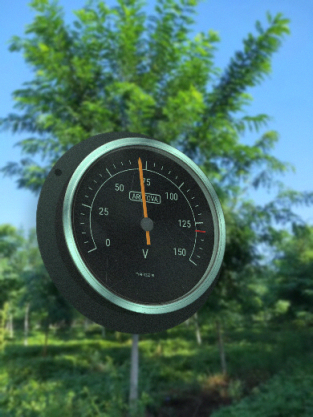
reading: 70 (V)
